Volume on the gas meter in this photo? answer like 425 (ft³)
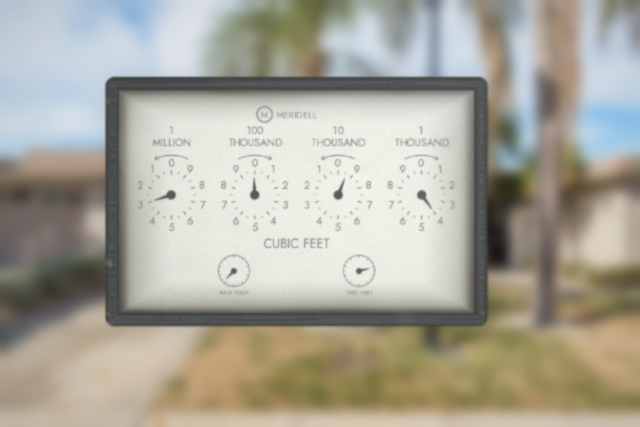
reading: 299400 (ft³)
